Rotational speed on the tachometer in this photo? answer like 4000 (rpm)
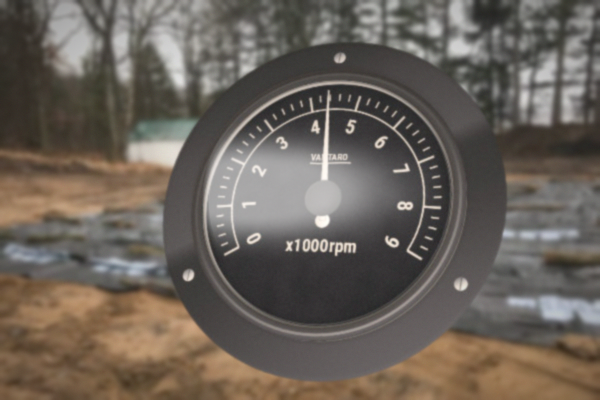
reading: 4400 (rpm)
